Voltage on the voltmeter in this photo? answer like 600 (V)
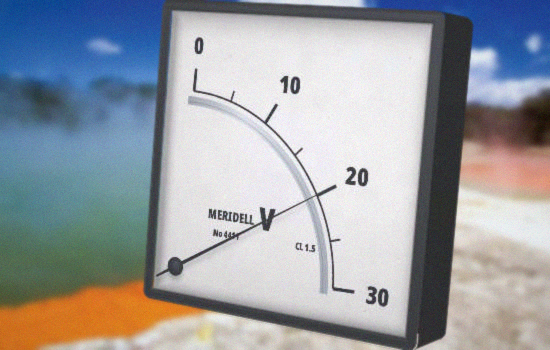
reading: 20 (V)
